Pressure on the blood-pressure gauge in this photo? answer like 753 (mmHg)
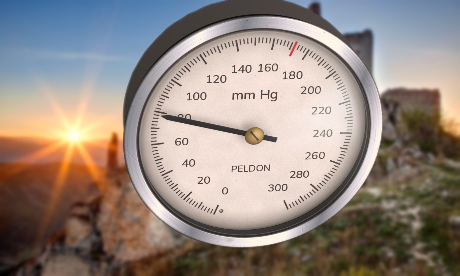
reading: 80 (mmHg)
